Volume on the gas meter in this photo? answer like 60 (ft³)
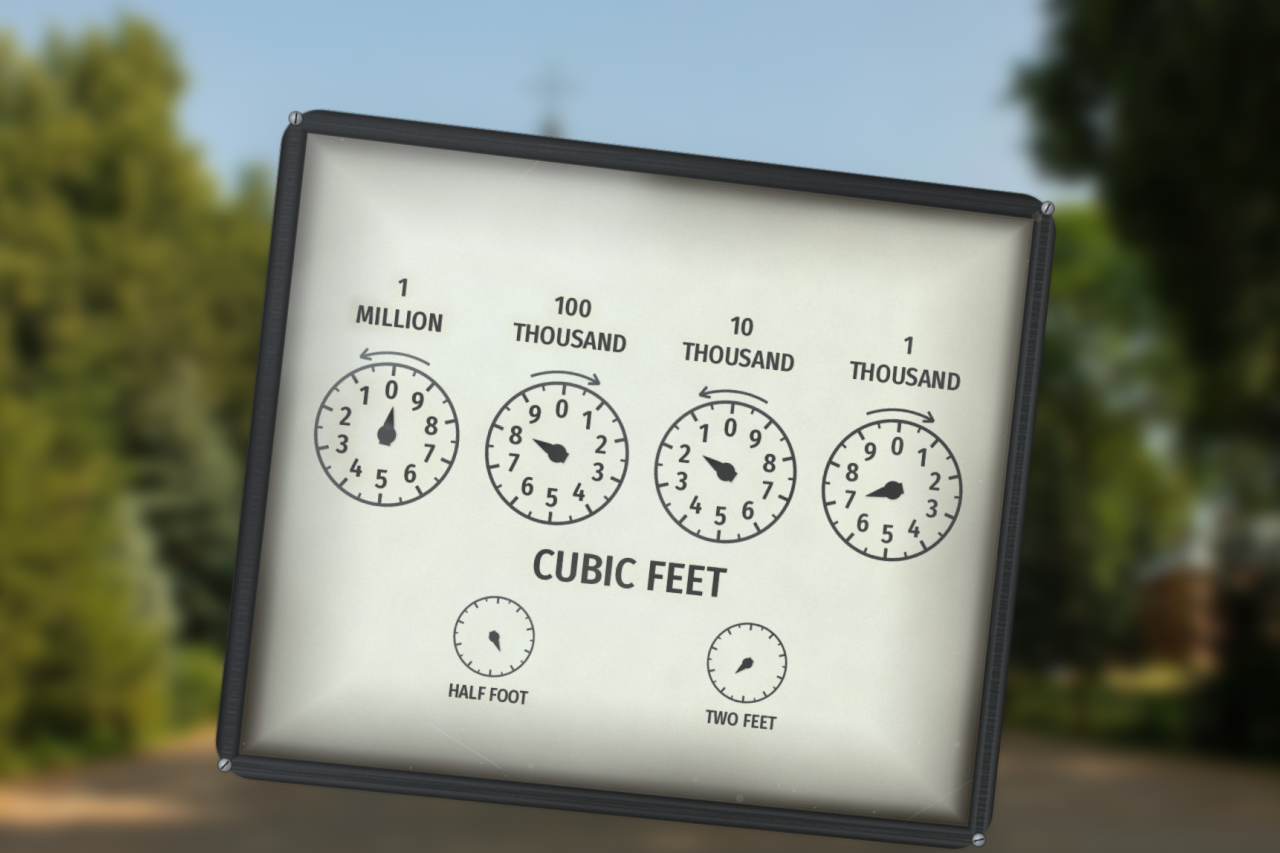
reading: 981700 (ft³)
